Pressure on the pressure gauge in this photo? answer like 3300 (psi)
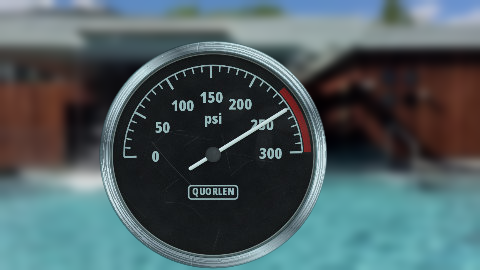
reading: 250 (psi)
